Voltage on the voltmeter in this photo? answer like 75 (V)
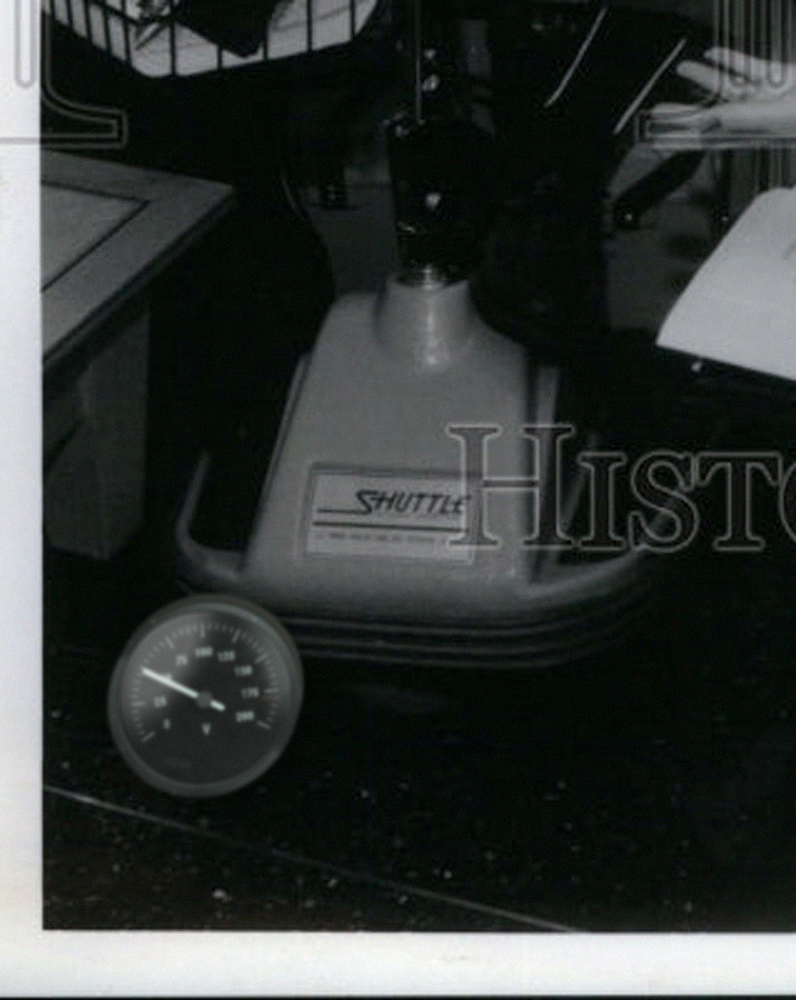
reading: 50 (V)
